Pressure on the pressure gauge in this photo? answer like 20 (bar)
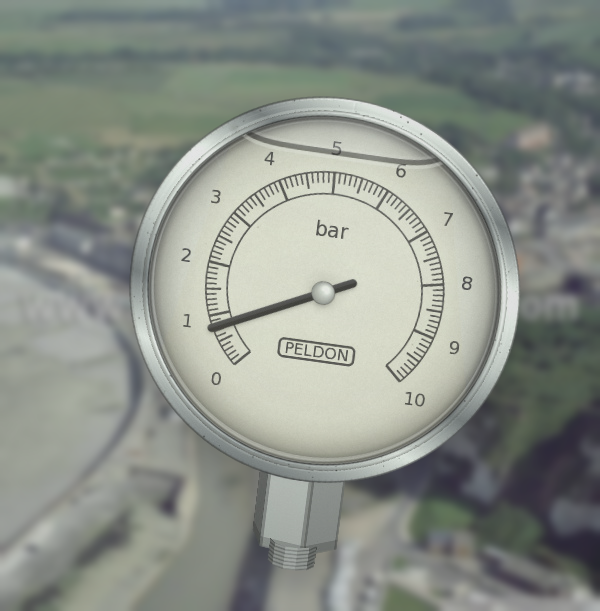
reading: 0.8 (bar)
